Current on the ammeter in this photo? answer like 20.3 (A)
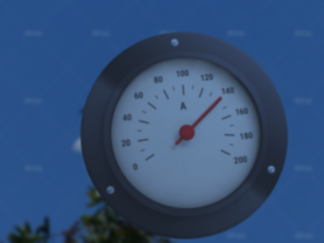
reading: 140 (A)
